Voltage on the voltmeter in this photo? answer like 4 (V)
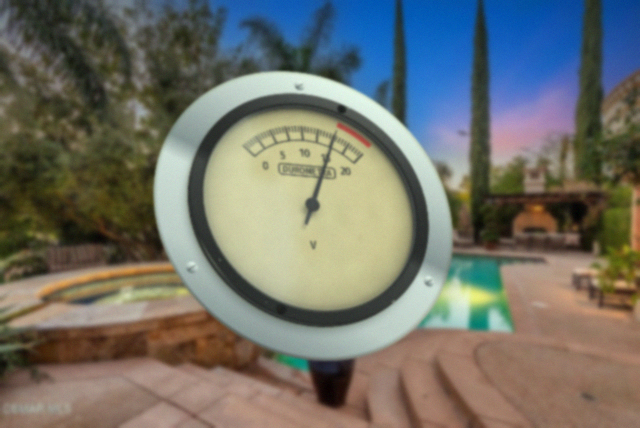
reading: 15 (V)
